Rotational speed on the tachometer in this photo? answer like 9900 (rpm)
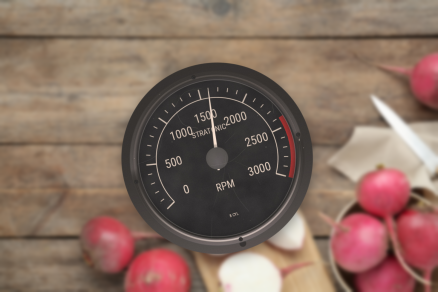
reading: 1600 (rpm)
